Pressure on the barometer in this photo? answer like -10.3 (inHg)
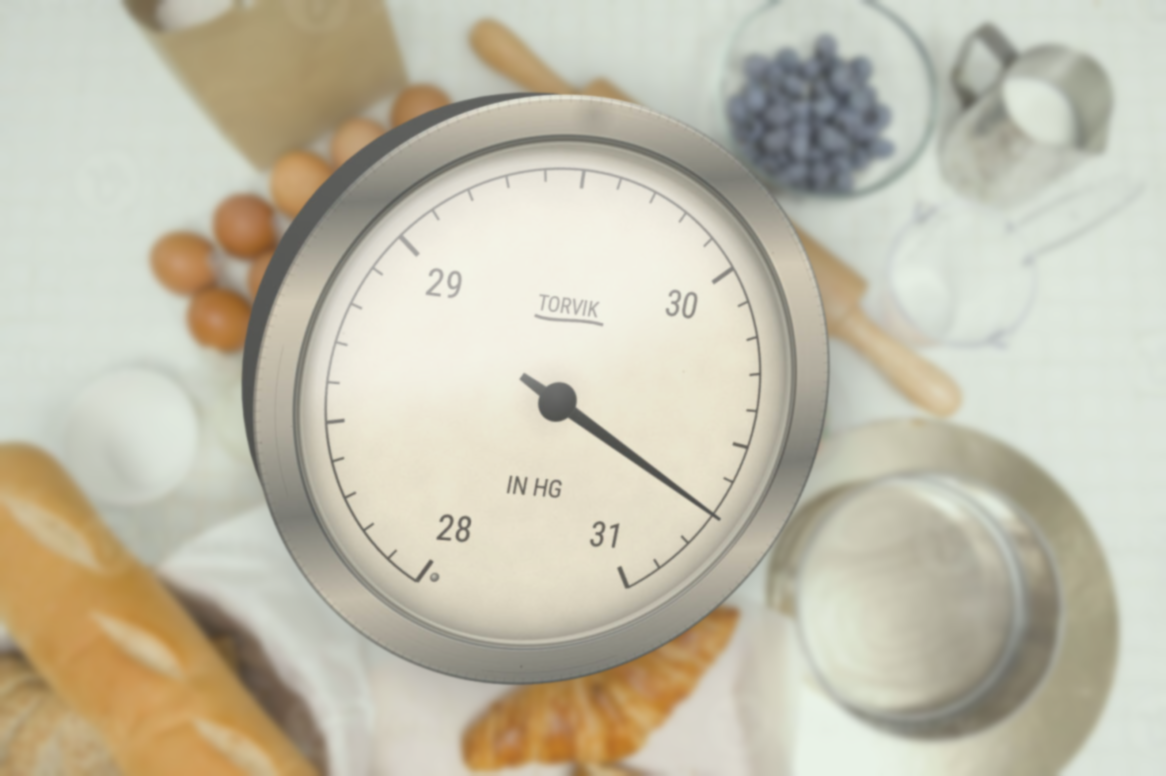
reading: 30.7 (inHg)
